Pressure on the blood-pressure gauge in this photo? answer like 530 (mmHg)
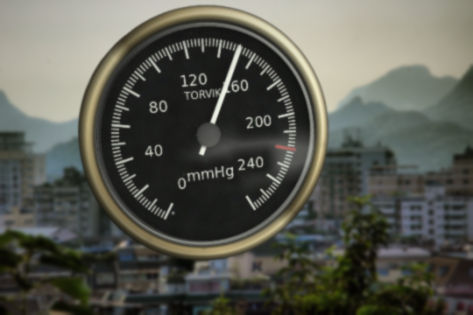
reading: 150 (mmHg)
